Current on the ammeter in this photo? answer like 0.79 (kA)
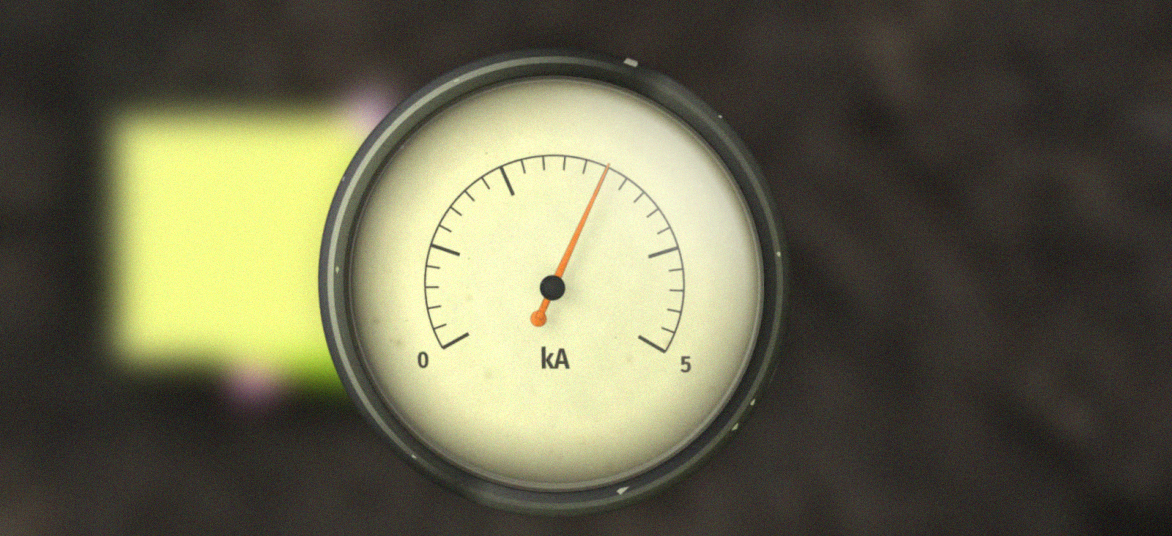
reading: 3 (kA)
